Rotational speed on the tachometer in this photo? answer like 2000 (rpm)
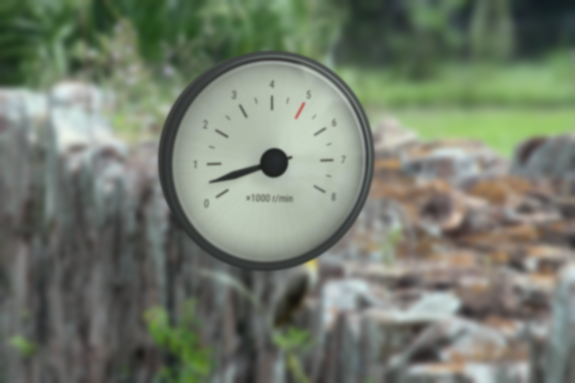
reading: 500 (rpm)
